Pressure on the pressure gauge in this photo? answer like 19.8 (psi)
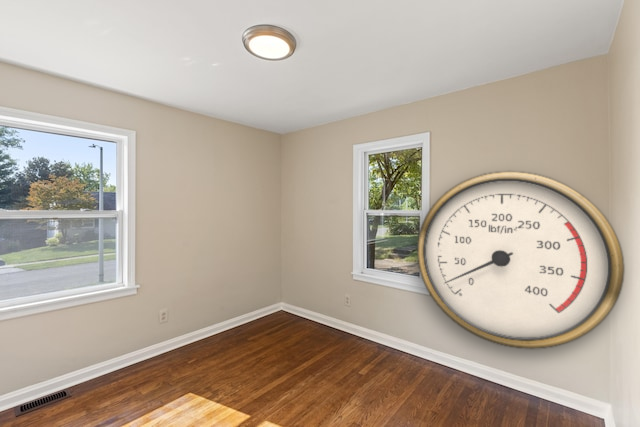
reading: 20 (psi)
